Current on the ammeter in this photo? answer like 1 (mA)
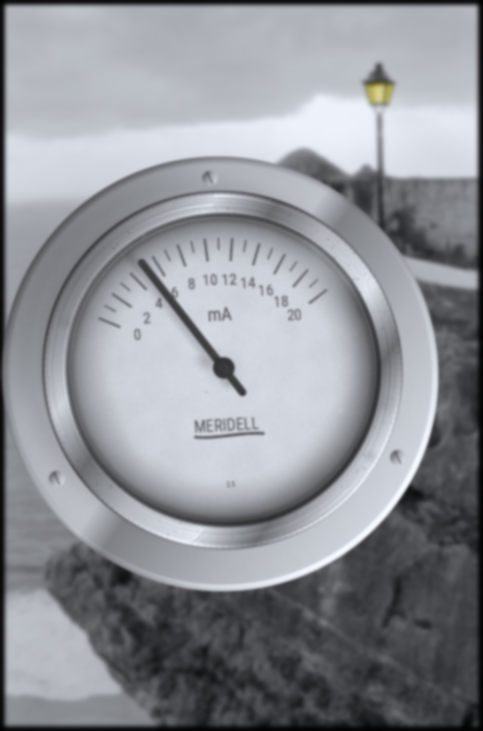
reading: 5 (mA)
